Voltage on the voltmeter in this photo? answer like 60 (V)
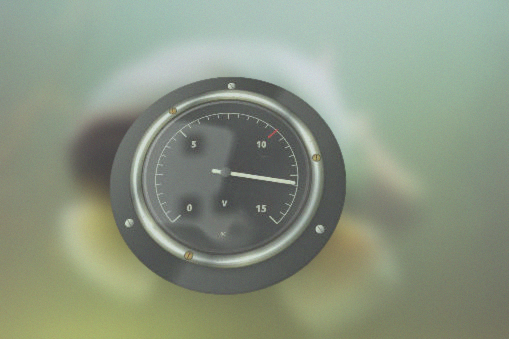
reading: 13 (V)
